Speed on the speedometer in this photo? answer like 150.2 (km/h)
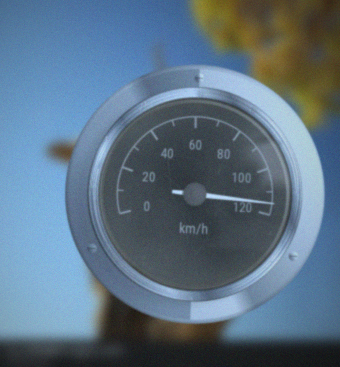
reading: 115 (km/h)
